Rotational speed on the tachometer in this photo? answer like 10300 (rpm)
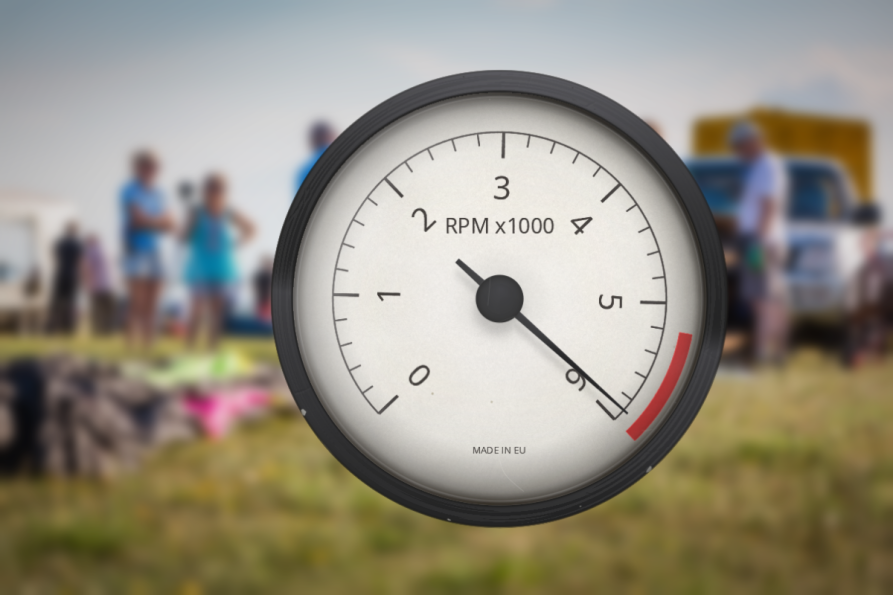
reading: 5900 (rpm)
